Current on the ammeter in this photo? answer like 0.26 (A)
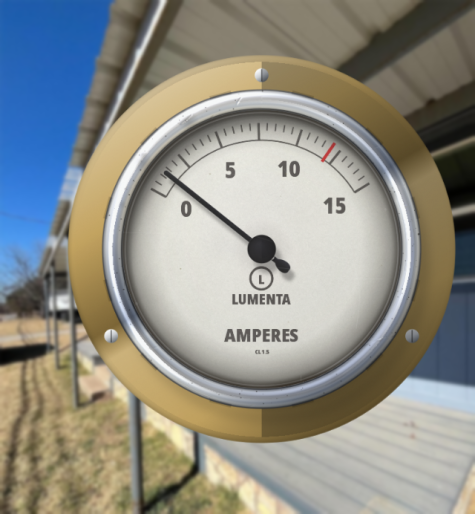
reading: 1.25 (A)
